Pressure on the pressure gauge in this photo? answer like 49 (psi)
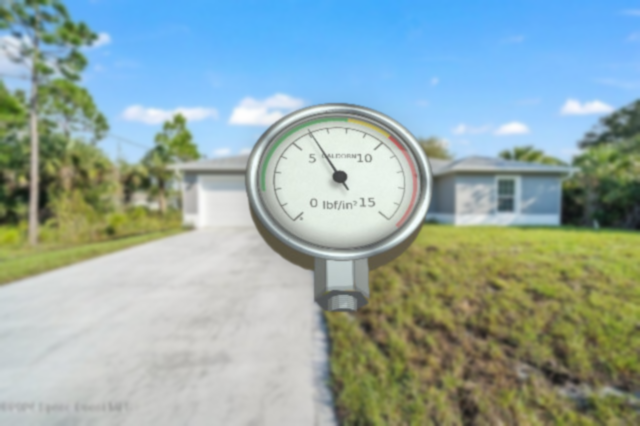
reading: 6 (psi)
